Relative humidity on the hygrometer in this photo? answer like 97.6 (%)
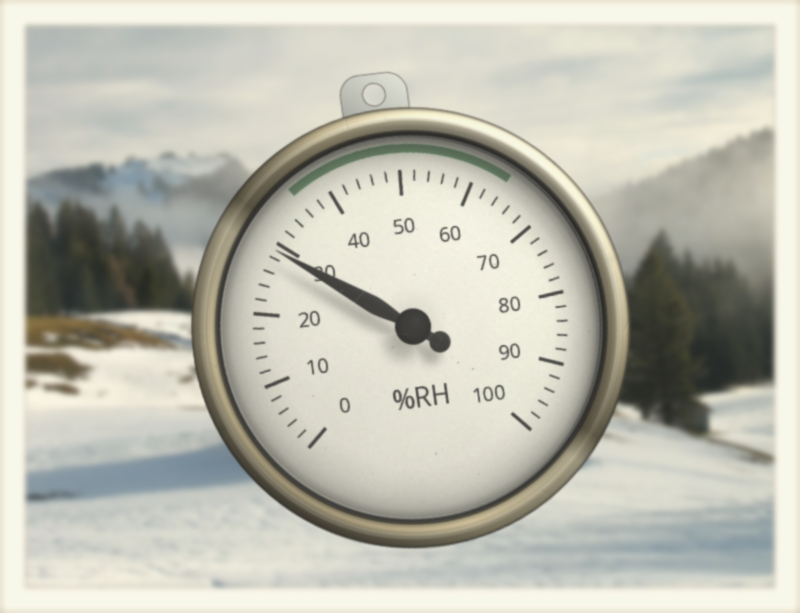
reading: 29 (%)
